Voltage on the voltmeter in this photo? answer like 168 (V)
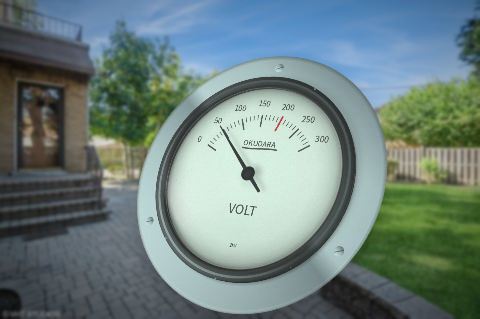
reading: 50 (V)
